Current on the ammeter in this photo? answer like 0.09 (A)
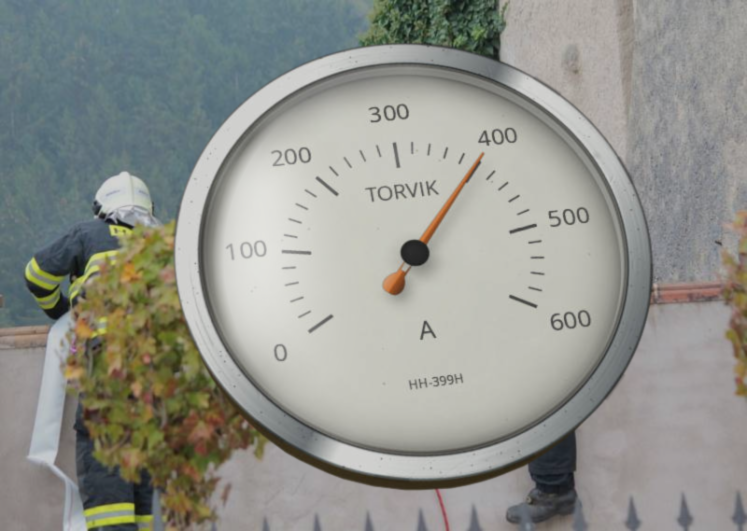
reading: 400 (A)
